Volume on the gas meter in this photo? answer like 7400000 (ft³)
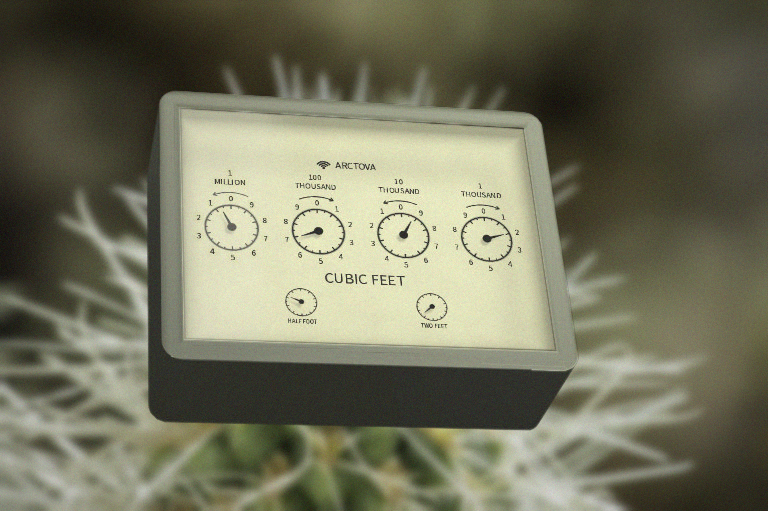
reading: 69200 (ft³)
